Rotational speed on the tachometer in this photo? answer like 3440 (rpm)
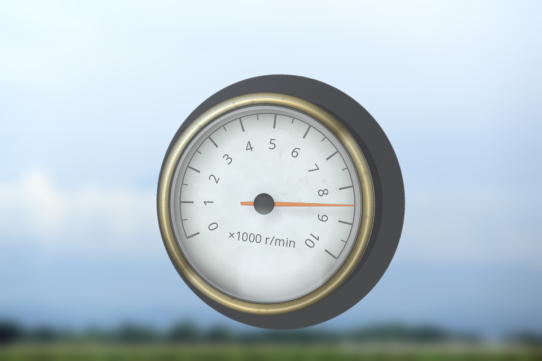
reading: 8500 (rpm)
